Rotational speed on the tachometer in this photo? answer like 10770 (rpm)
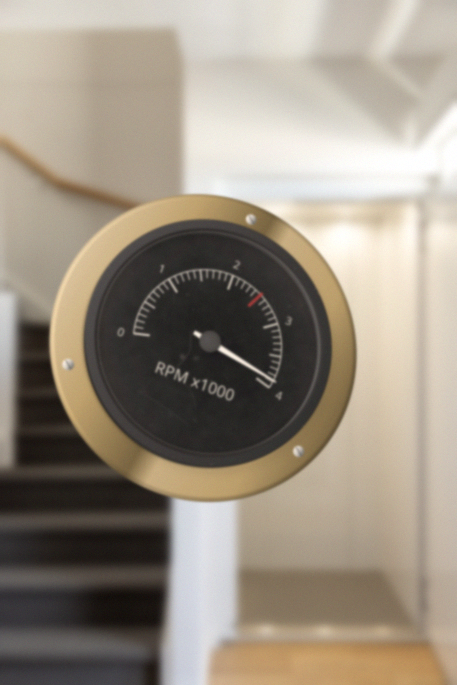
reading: 3900 (rpm)
